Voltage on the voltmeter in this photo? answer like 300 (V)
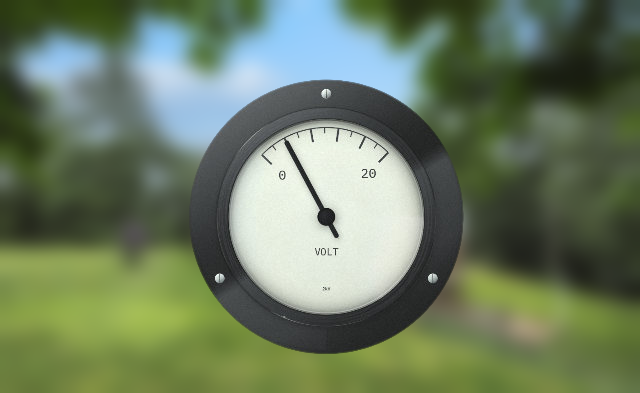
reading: 4 (V)
